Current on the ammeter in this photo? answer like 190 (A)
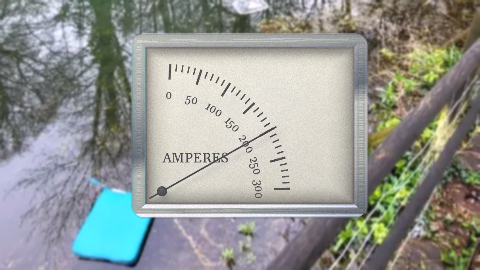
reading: 200 (A)
